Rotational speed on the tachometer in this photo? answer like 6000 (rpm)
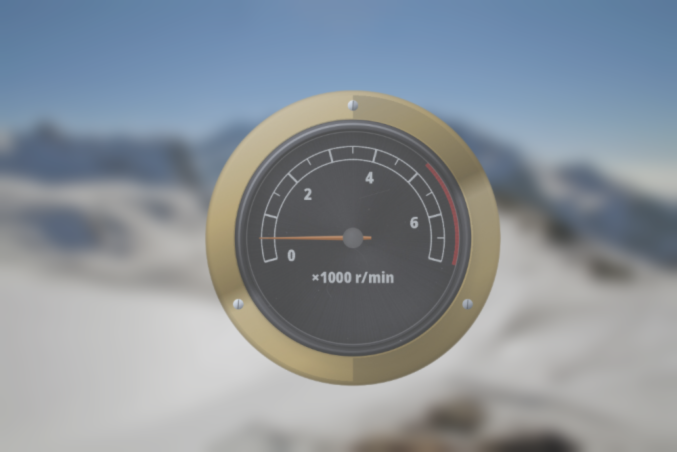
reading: 500 (rpm)
